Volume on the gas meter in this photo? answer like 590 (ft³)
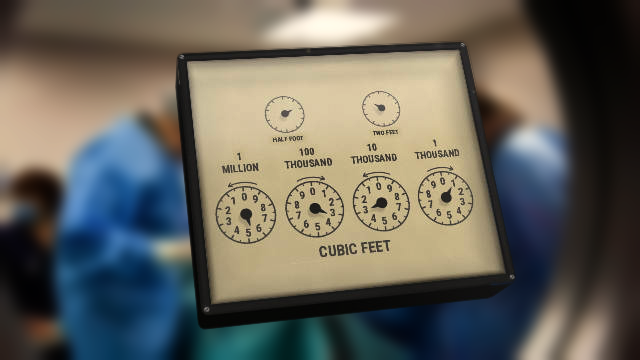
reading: 533100 (ft³)
